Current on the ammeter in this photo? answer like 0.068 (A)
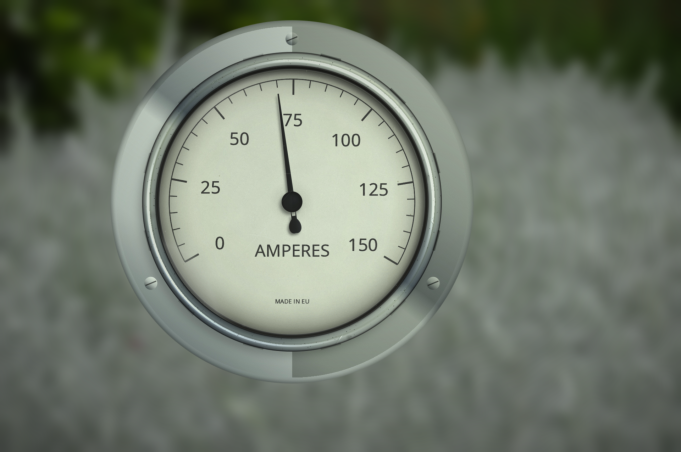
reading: 70 (A)
